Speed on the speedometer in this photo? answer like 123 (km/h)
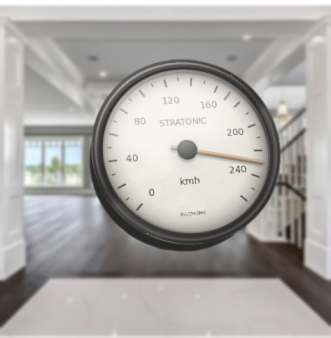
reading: 230 (km/h)
